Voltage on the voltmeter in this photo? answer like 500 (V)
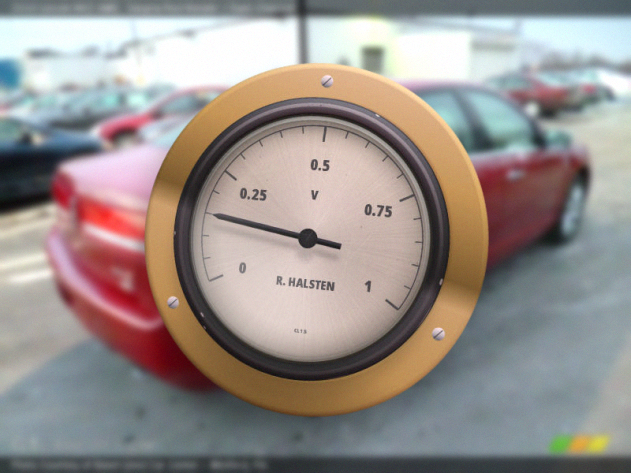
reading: 0.15 (V)
